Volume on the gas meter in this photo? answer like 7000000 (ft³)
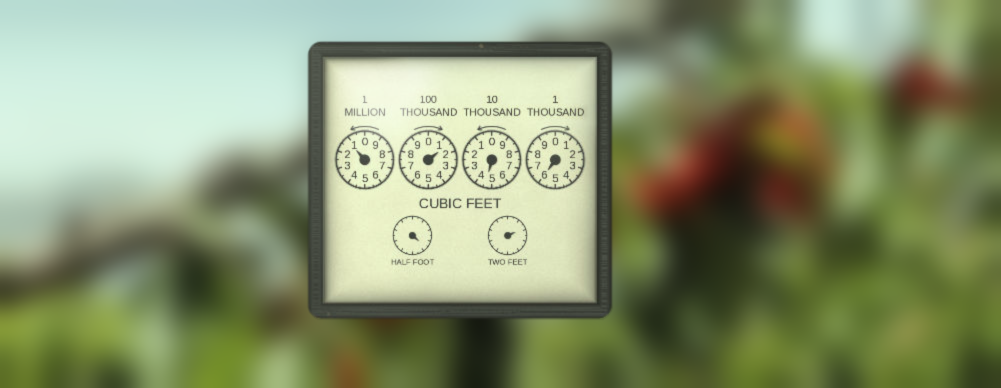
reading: 114600 (ft³)
